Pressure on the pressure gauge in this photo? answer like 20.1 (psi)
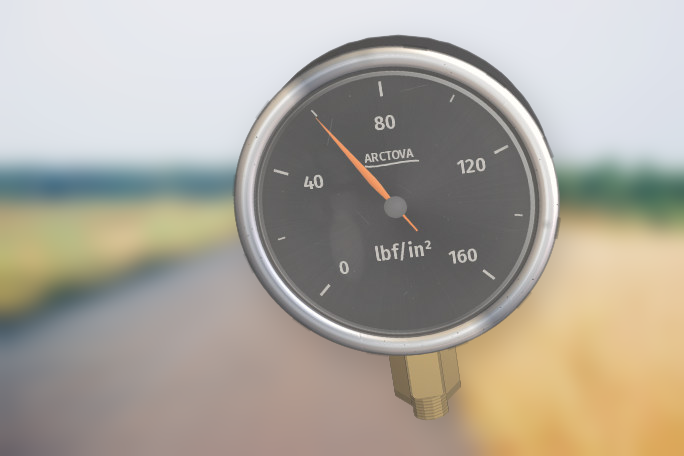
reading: 60 (psi)
